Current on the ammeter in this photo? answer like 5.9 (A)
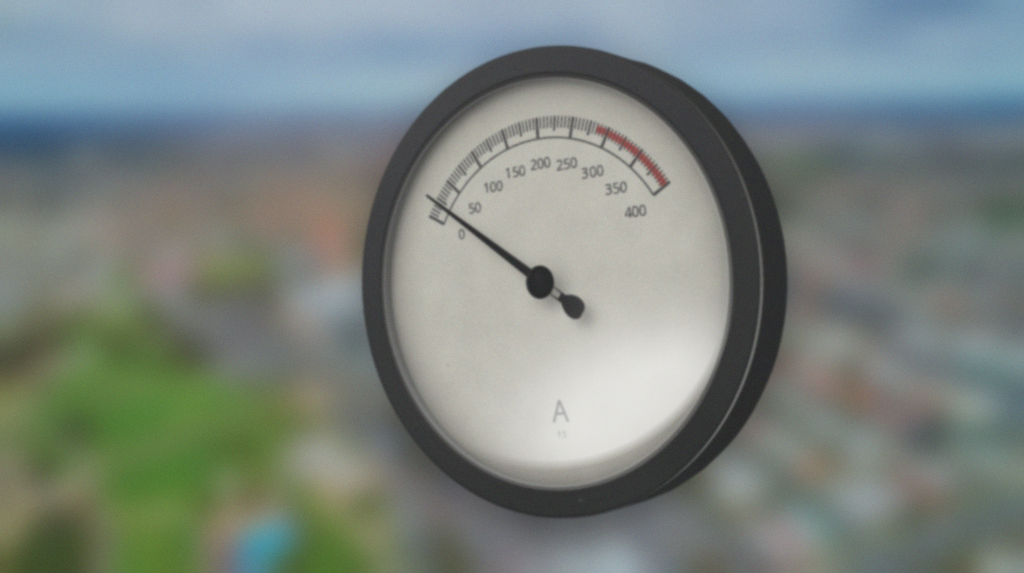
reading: 25 (A)
